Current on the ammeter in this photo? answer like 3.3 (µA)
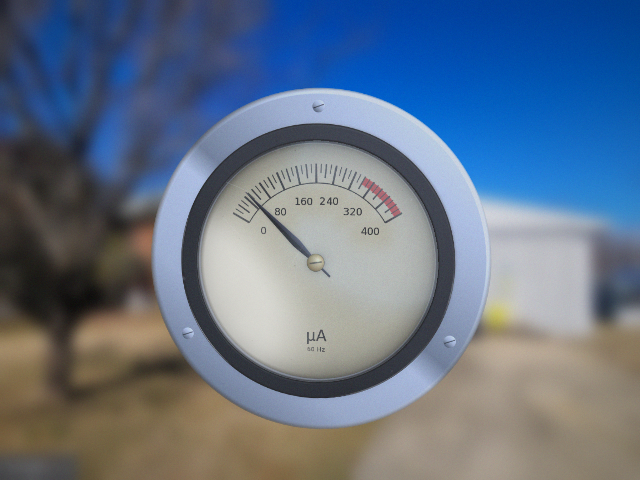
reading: 50 (µA)
